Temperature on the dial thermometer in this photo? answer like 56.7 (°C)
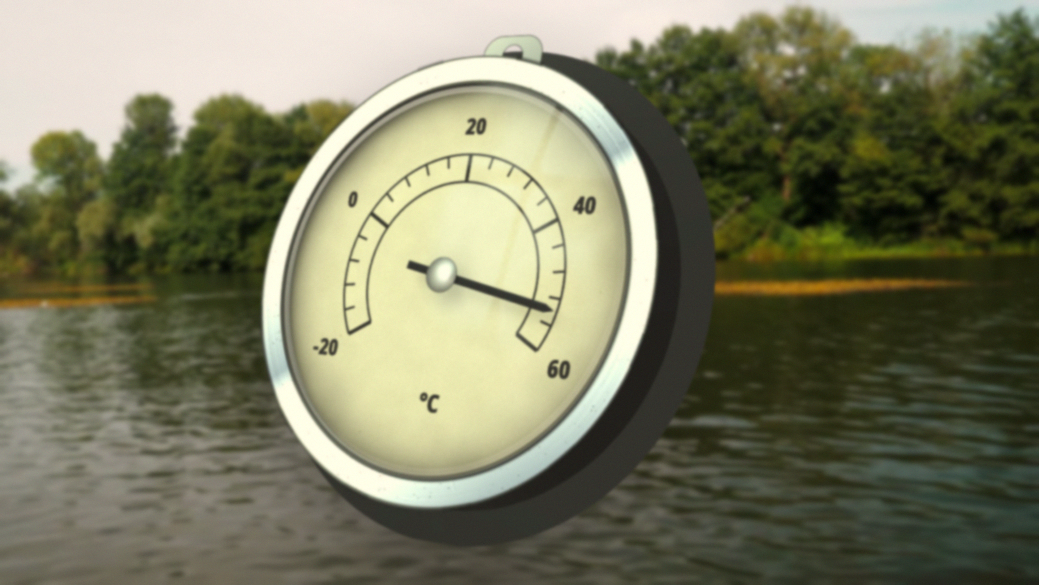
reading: 54 (°C)
